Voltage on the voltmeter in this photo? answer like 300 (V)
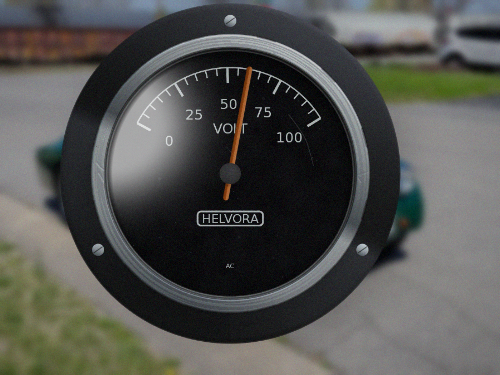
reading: 60 (V)
